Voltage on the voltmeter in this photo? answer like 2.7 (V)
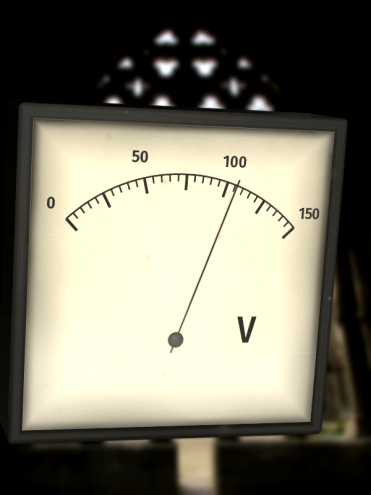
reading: 105 (V)
